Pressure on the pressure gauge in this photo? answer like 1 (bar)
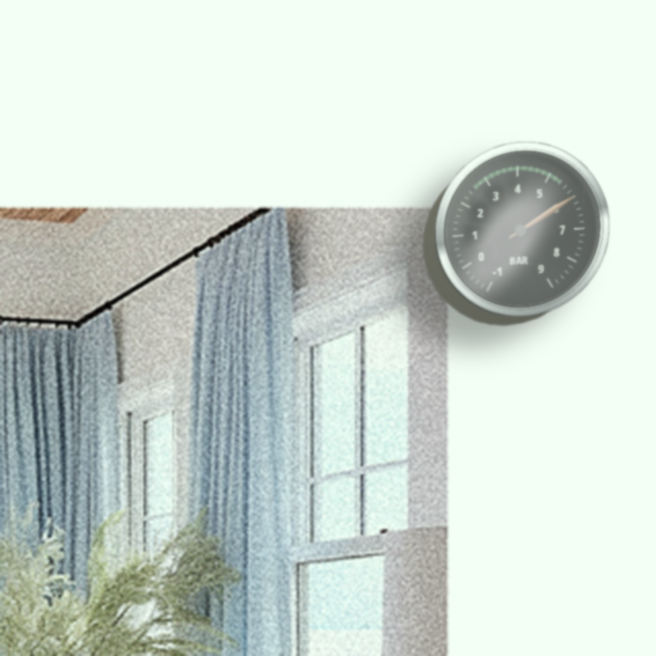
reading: 6 (bar)
